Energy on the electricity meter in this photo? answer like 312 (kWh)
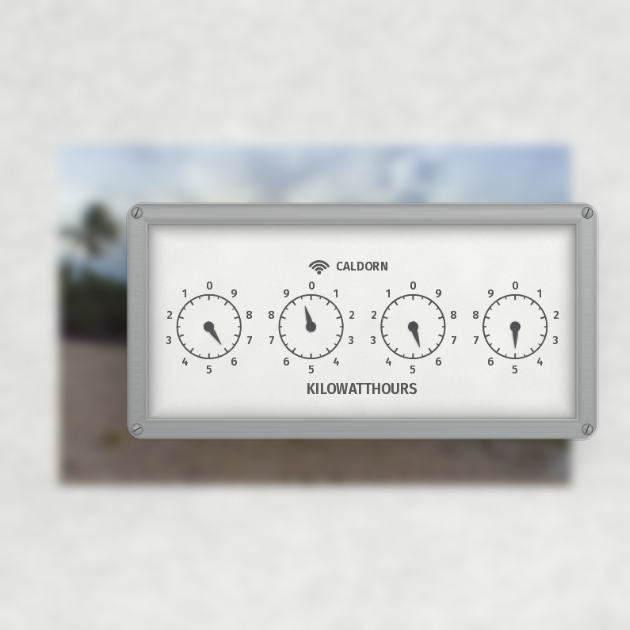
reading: 5955 (kWh)
